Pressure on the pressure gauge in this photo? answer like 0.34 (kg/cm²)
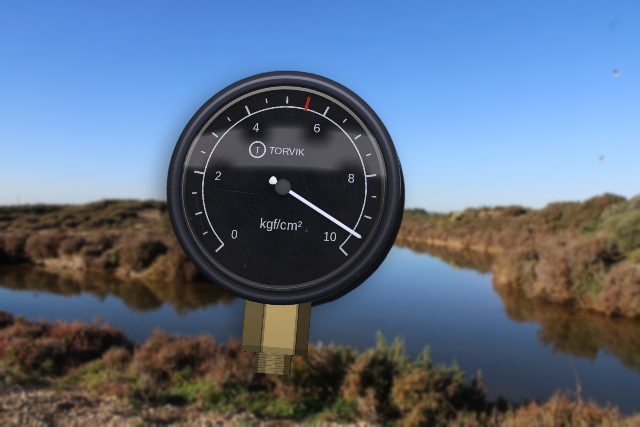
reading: 9.5 (kg/cm²)
